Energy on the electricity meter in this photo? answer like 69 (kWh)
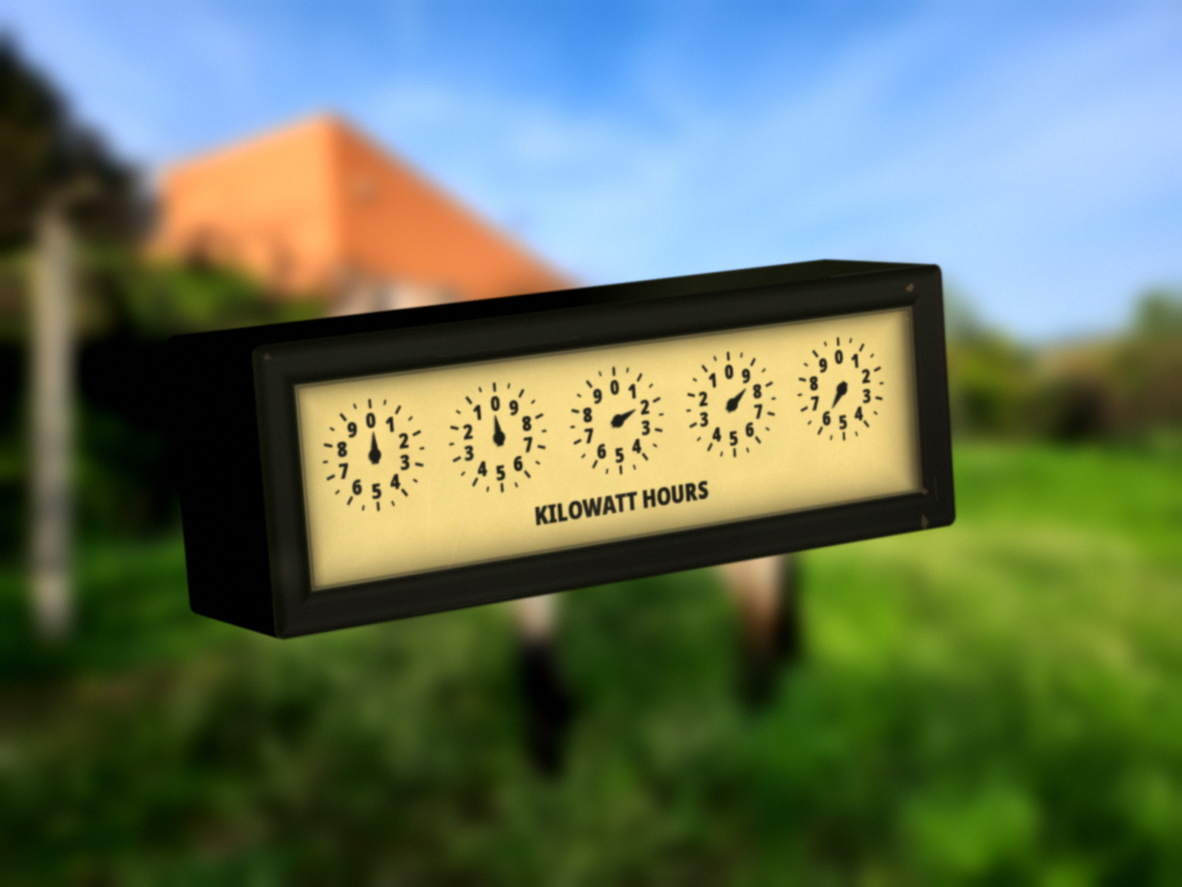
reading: 186 (kWh)
